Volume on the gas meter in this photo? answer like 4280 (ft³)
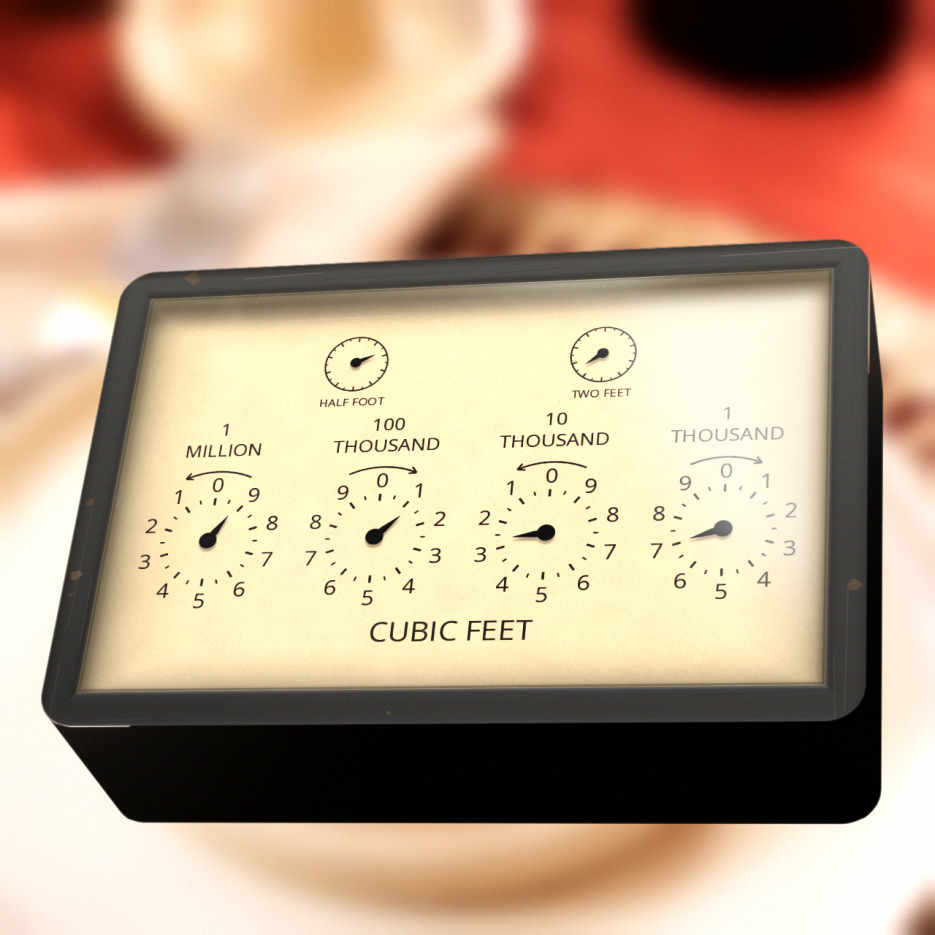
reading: 912700 (ft³)
